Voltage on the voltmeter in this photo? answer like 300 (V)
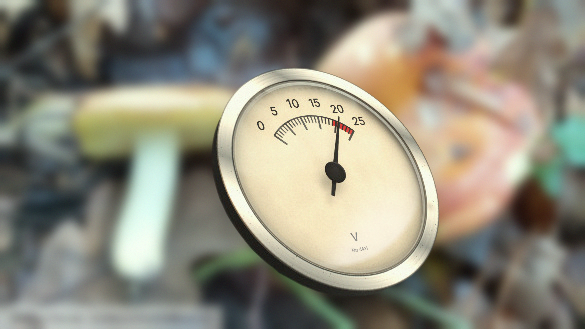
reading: 20 (V)
